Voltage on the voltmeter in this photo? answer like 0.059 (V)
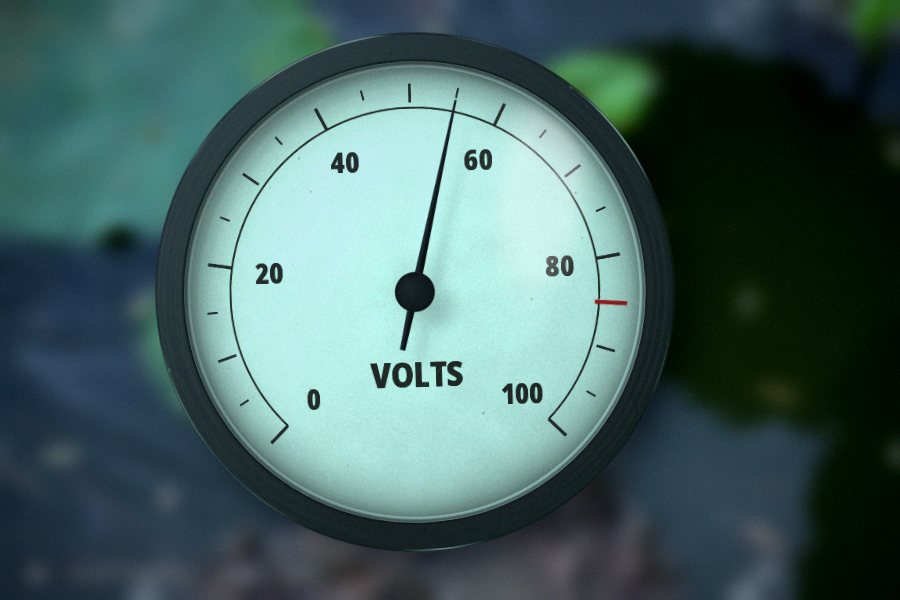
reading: 55 (V)
